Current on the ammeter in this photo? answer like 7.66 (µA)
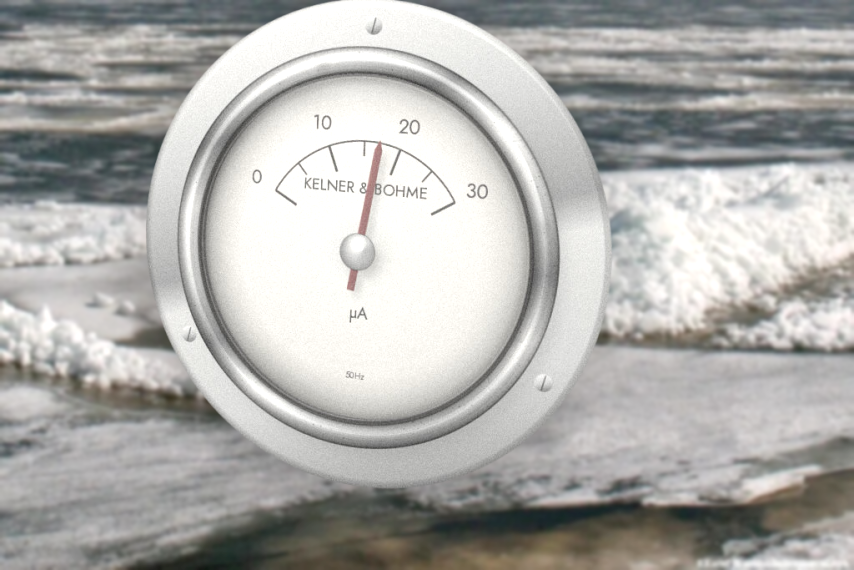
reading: 17.5 (µA)
